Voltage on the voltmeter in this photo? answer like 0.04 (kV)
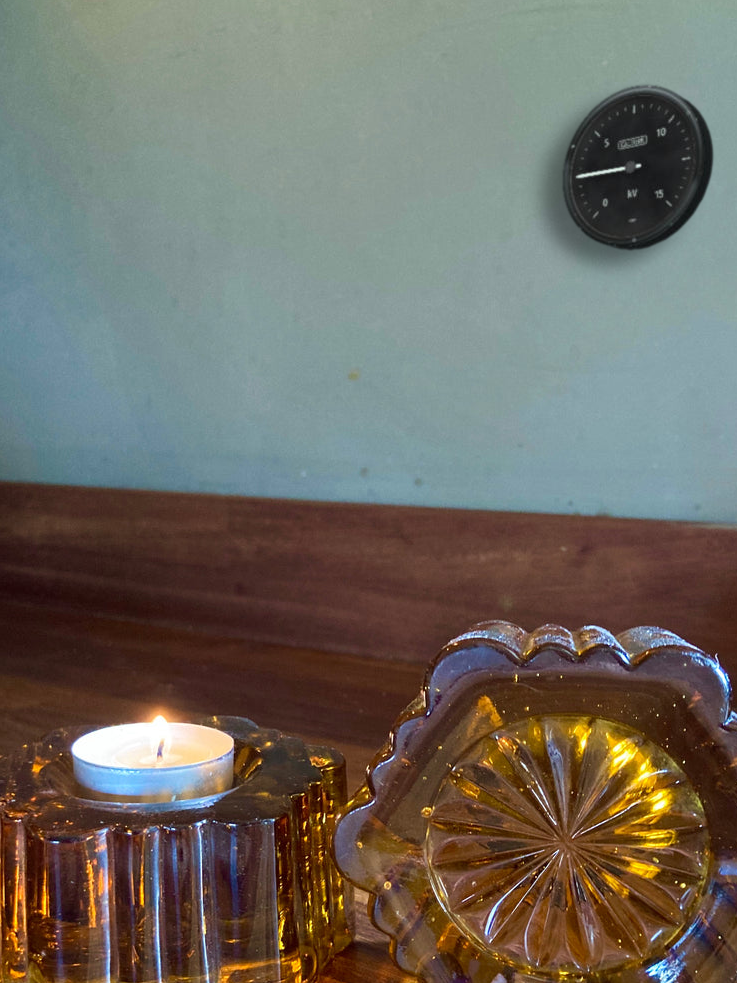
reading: 2.5 (kV)
